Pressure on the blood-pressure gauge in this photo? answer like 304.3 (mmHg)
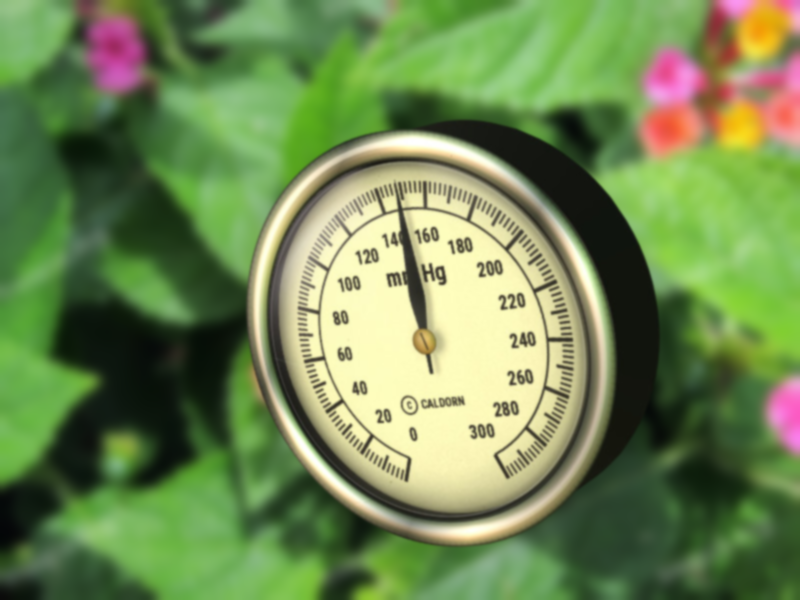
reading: 150 (mmHg)
